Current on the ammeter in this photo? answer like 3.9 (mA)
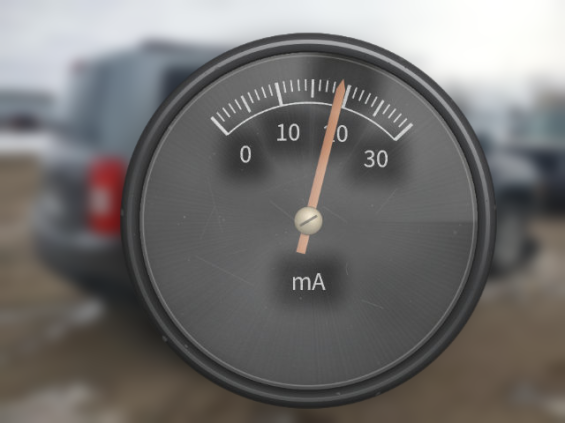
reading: 19 (mA)
